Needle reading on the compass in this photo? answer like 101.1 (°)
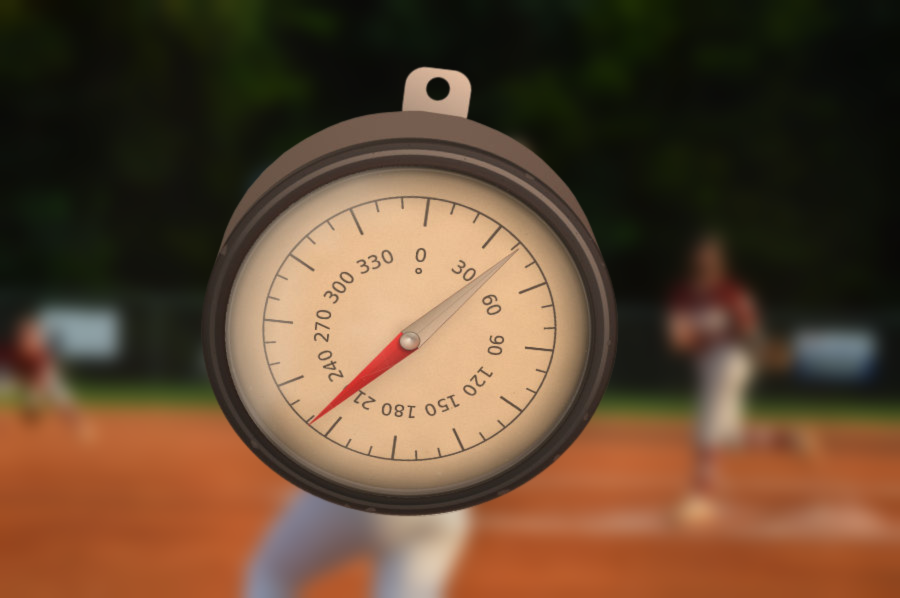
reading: 220 (°)
